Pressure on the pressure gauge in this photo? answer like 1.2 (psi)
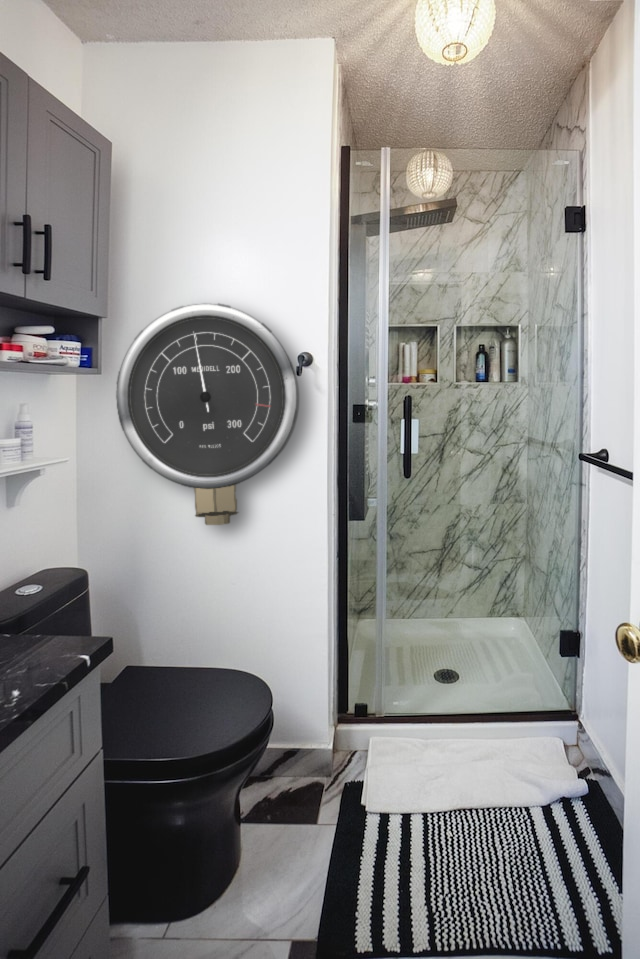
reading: 140 (psi)
